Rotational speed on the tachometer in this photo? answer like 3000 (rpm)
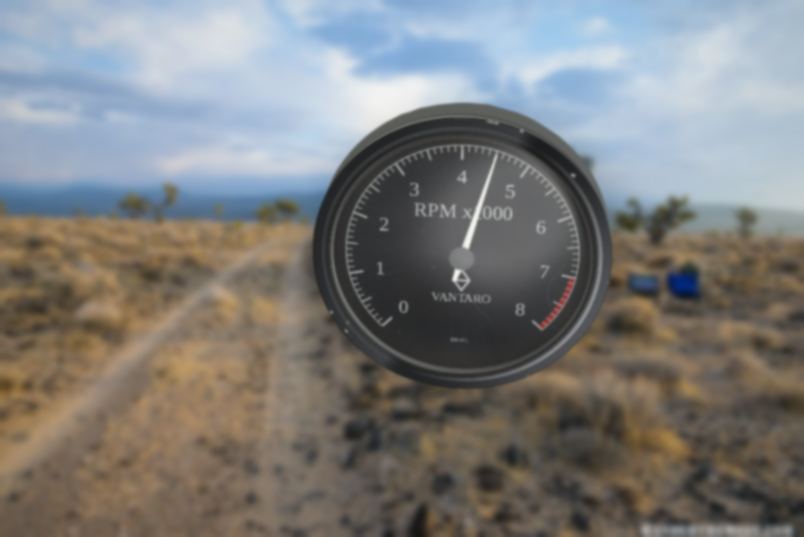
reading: 4500 (rpm)
